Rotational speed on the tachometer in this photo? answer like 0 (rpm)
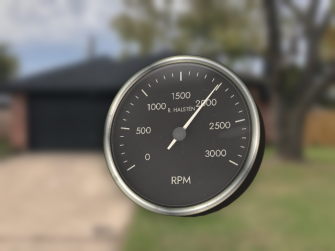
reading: 2000 (rpm)
